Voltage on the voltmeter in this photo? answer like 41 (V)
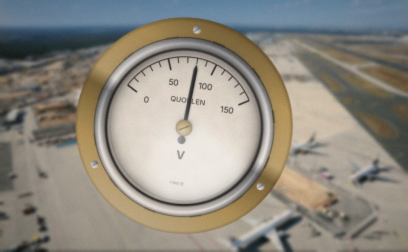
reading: 80 (V)
